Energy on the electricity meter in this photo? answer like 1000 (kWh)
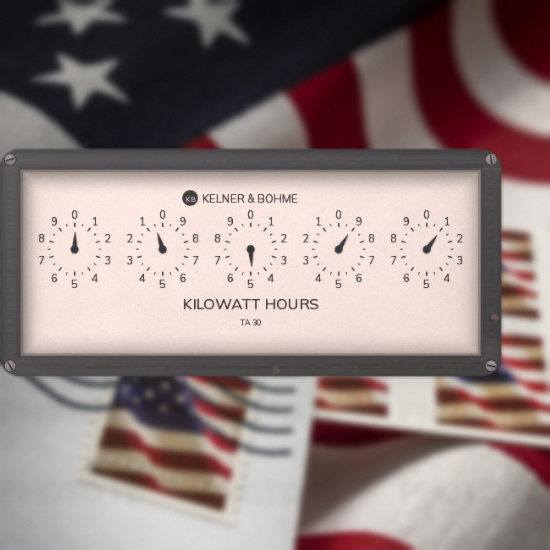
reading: 491 (kWh)
